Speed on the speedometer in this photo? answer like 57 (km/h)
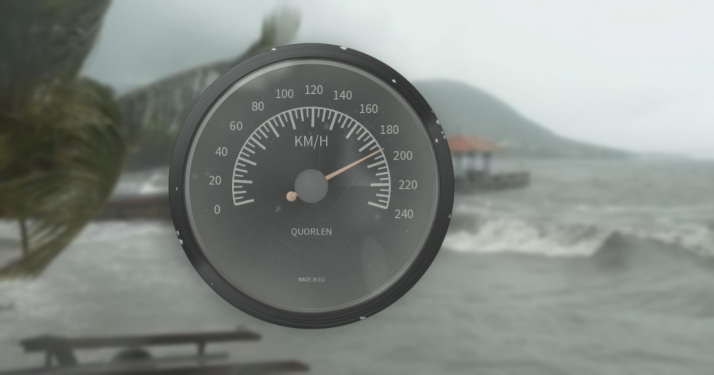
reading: 190 (km/h)
